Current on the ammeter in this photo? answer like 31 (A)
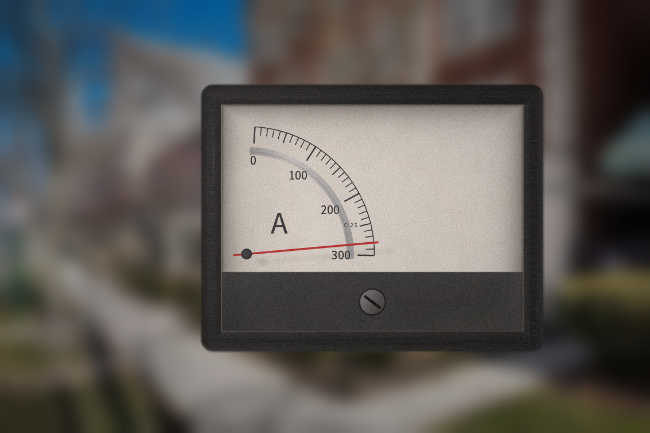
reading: 280 (A)
